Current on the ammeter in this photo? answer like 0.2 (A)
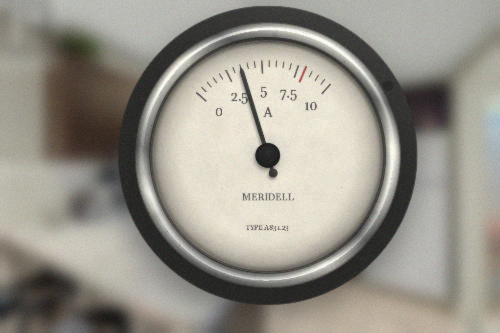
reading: 3.5 (A)
